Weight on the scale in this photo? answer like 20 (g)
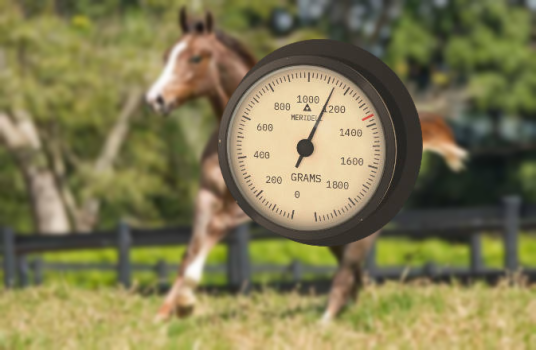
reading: 1140 (g)
